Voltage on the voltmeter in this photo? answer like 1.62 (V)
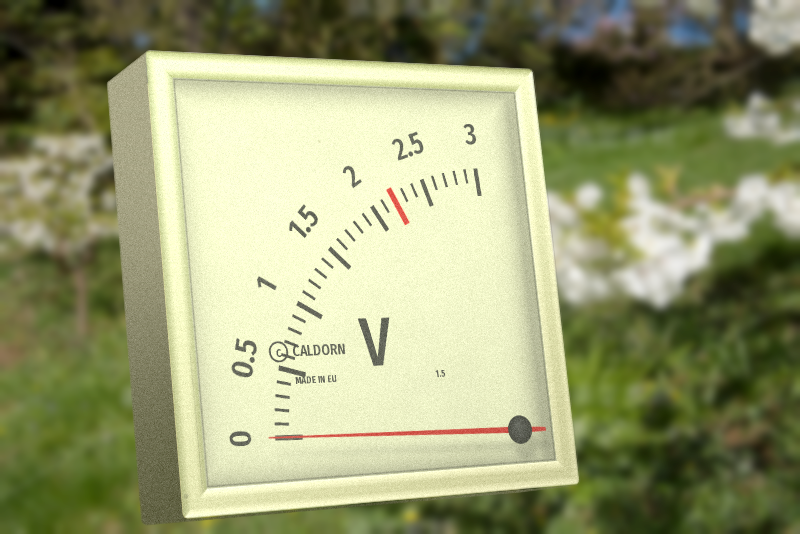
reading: 0 (V)
